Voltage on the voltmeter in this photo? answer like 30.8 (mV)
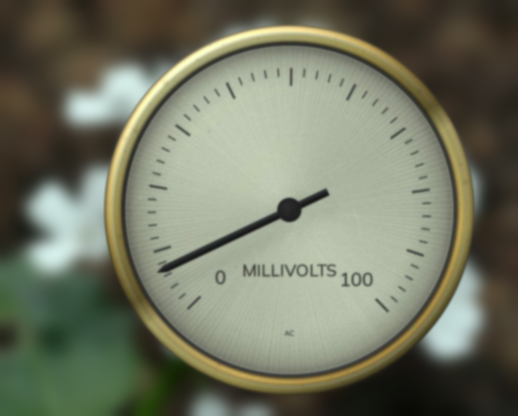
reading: 7 (mV)
